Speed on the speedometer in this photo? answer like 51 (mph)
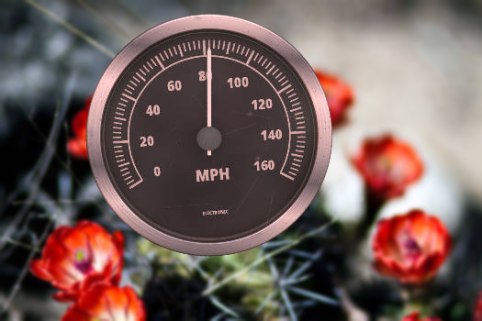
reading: 82 (mph)
